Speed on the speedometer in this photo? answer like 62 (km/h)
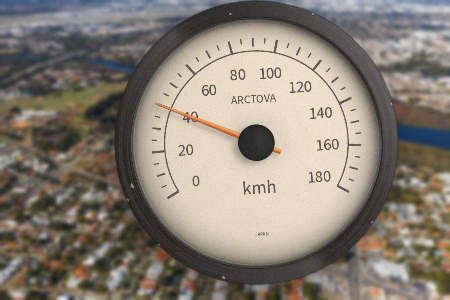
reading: 40 (km/h)
